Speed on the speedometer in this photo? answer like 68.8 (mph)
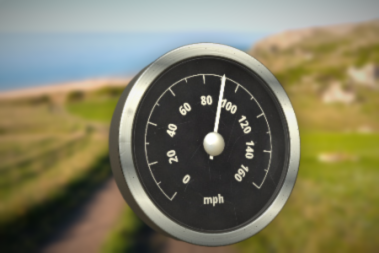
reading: 90 (mph)
